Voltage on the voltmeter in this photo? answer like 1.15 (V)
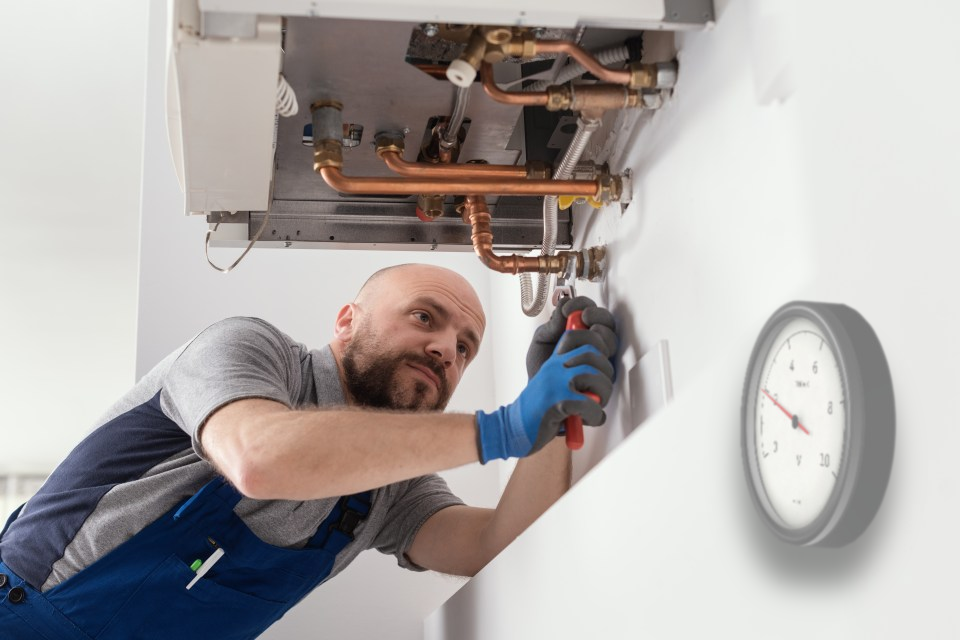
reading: 2 (V)
